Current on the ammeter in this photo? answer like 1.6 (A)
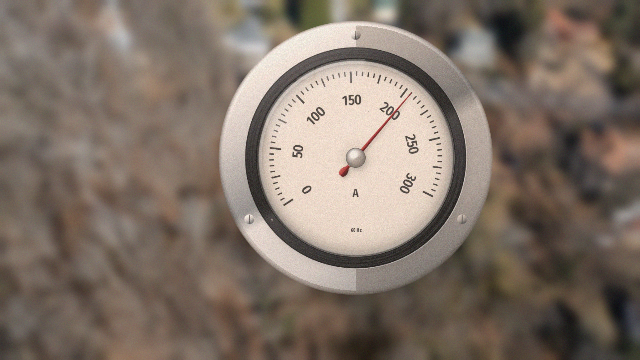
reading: 205 (A)
